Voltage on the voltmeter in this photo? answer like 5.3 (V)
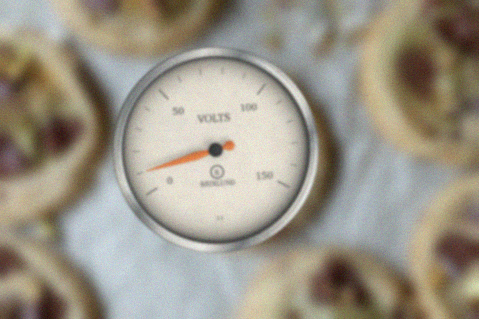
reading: 10 (V)
